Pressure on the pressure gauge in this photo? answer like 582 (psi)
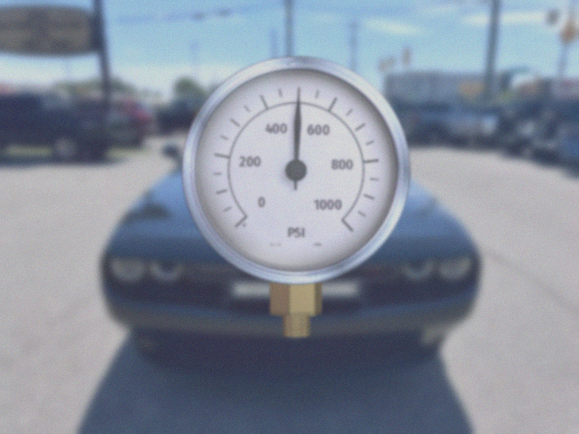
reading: 500 (psi)
